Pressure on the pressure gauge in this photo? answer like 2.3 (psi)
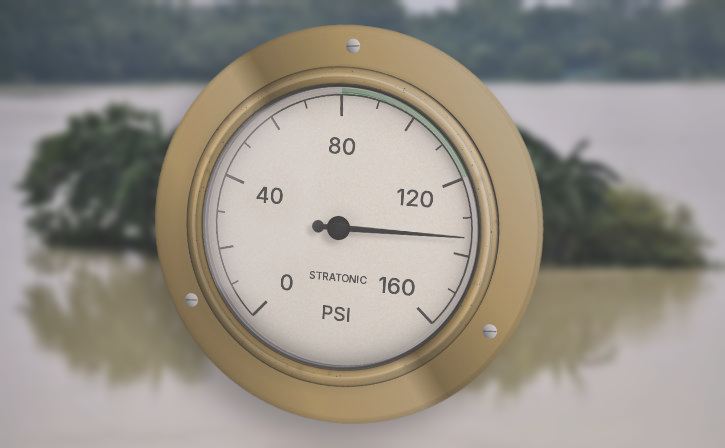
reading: 135 (psi)
